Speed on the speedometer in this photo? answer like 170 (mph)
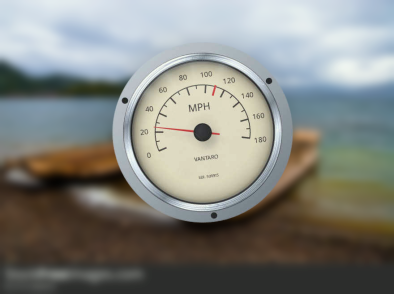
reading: 25 (mph)
